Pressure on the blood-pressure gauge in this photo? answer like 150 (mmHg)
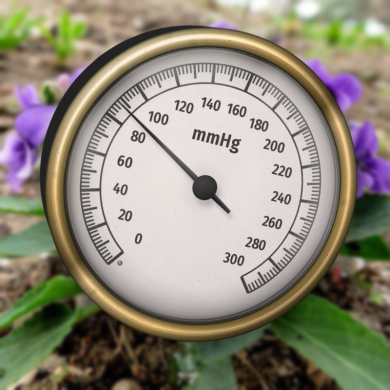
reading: 88 (mmHg)
